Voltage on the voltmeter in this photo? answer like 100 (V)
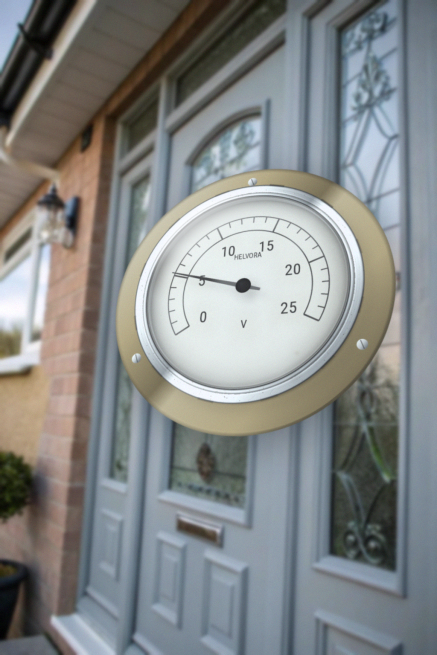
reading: 5 (V)
